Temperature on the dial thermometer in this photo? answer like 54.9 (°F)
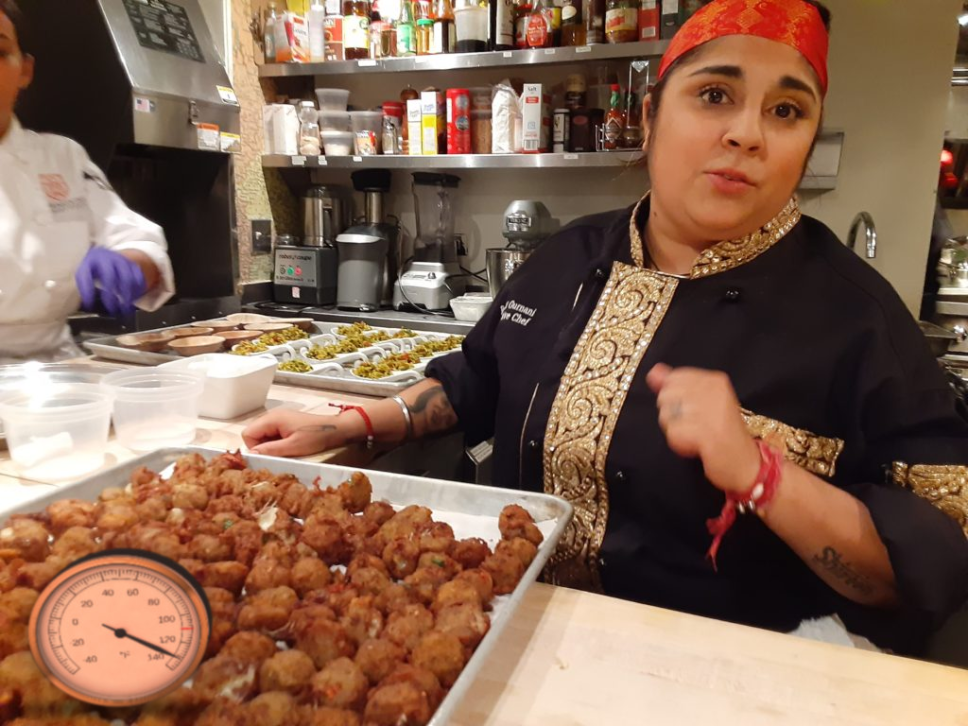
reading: 130 (°F)
